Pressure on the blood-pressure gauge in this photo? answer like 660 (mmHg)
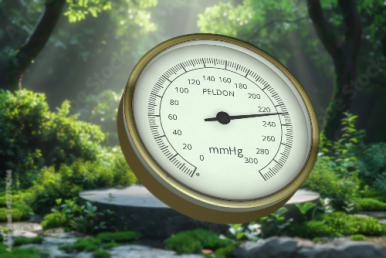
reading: 230 (mmHg)
